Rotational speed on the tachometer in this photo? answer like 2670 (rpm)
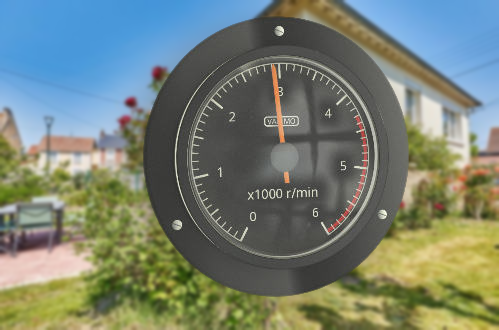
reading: 2900 (rpm)
